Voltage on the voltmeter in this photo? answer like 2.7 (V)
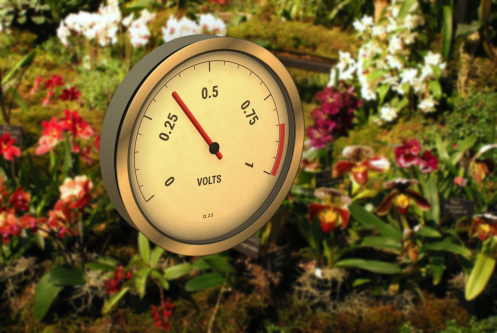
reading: 0.35 (V)
